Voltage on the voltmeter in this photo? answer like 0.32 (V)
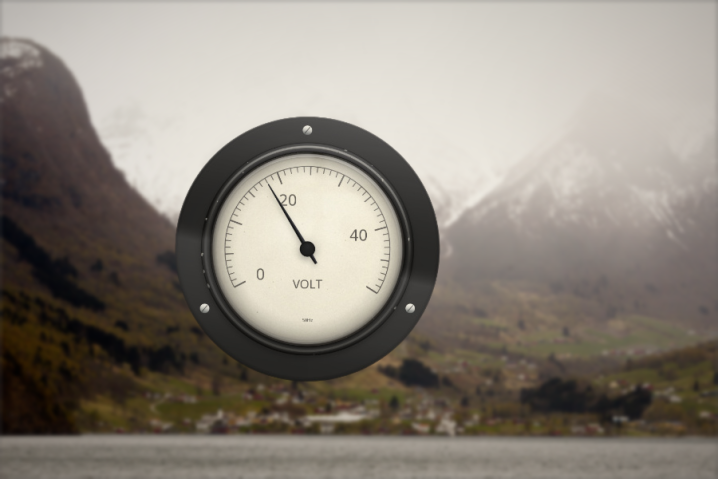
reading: 18 (V)
